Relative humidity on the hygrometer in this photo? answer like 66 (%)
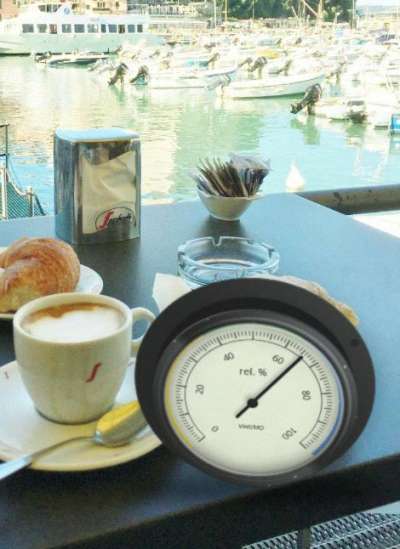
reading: 65 (%)
